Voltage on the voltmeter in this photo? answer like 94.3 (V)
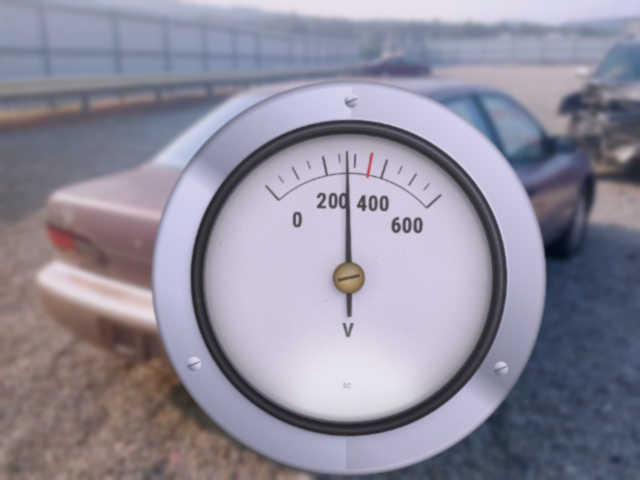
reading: 275 (V)
